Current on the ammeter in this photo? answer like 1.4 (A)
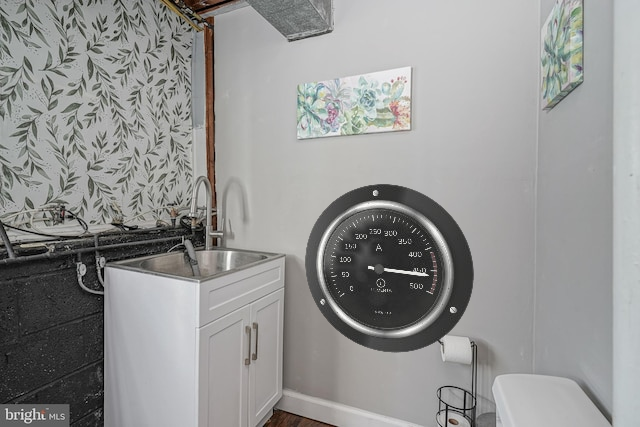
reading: 460 (A)
